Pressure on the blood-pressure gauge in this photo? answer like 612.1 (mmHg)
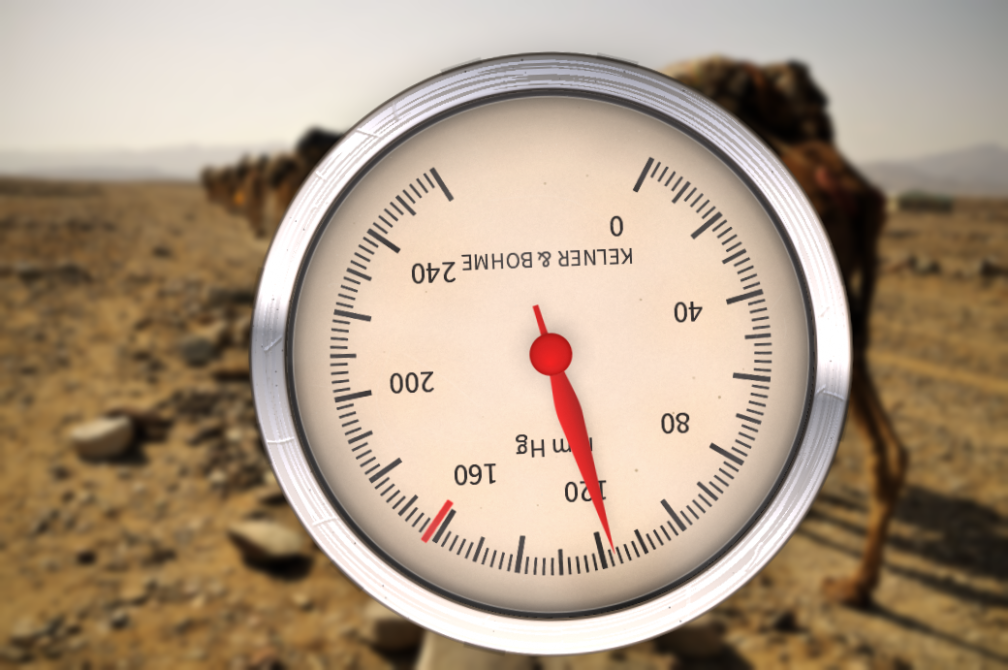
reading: 117 (mmHg)
